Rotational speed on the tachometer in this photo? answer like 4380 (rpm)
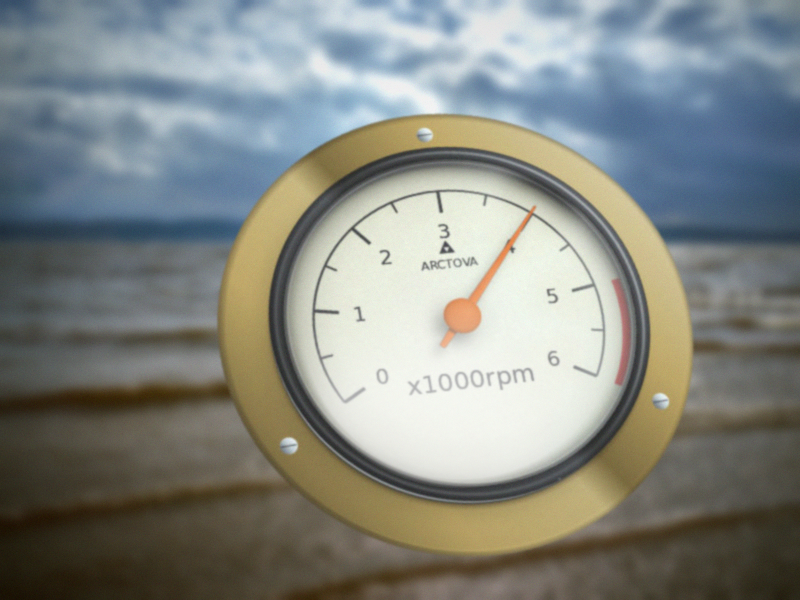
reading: 4000 (rpm)
